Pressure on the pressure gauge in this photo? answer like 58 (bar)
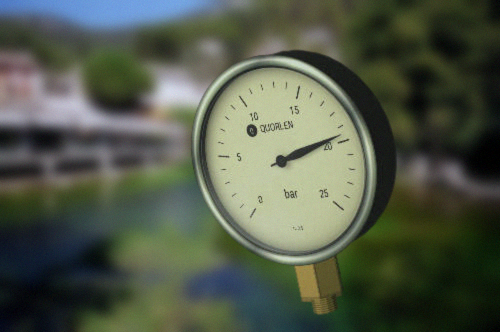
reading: 19.5 (bar)
